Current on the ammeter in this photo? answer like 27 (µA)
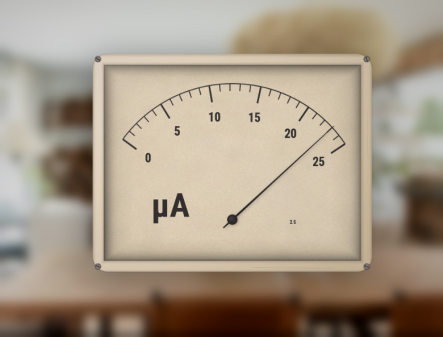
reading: 23 (µA)
